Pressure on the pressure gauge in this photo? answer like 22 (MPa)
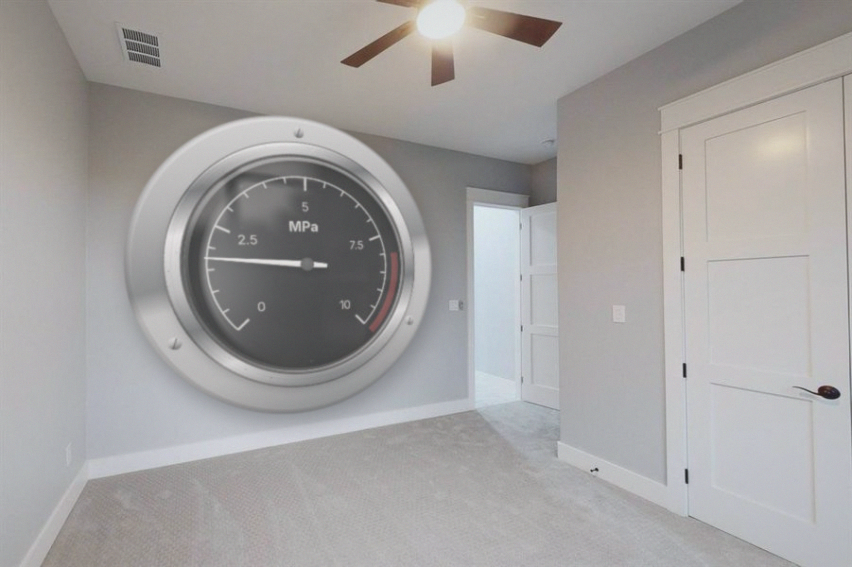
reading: 1.75 (MPa)
